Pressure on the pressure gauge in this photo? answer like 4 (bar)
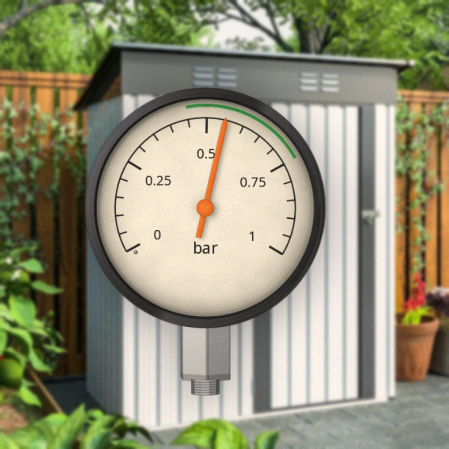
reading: 0.55 (bar)
